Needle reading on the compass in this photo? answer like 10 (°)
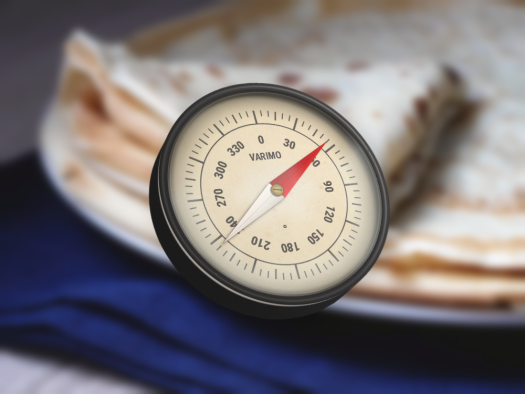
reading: 55 (°)
